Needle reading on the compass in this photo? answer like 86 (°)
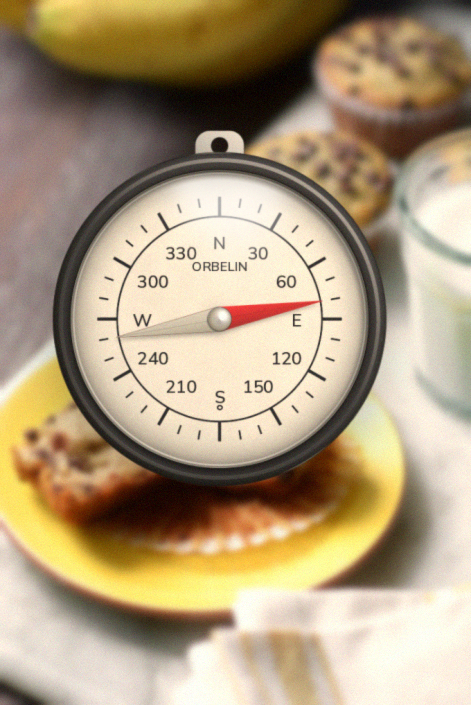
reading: 80 (°)
